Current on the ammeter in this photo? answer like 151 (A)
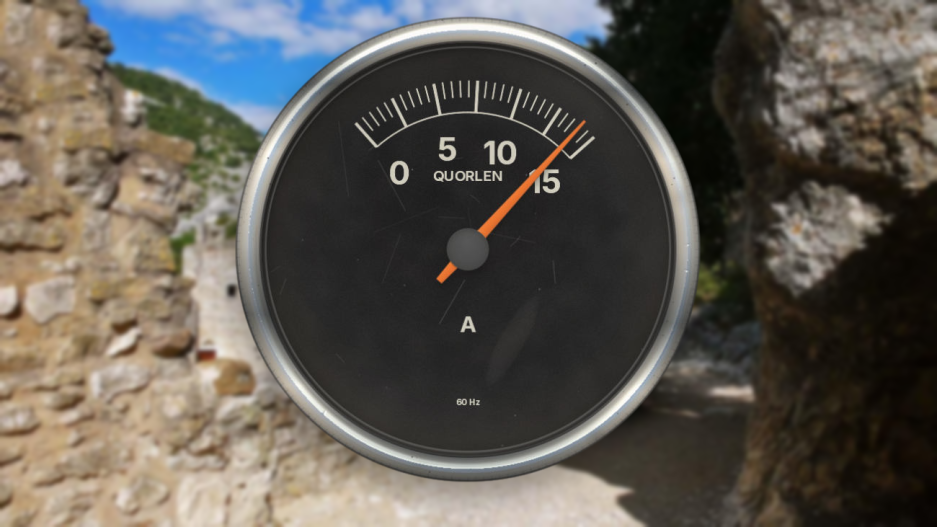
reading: 14 (A)
